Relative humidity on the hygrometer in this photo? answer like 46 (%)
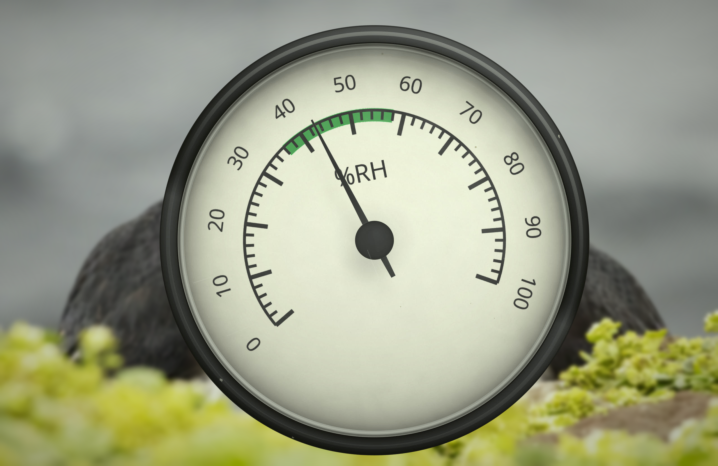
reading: 43 (%)
